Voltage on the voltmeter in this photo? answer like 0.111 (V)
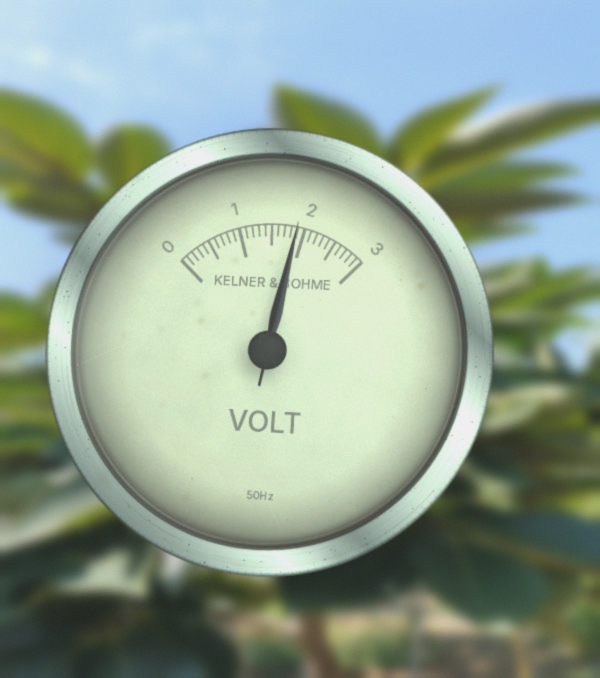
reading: 1.9 (V)
